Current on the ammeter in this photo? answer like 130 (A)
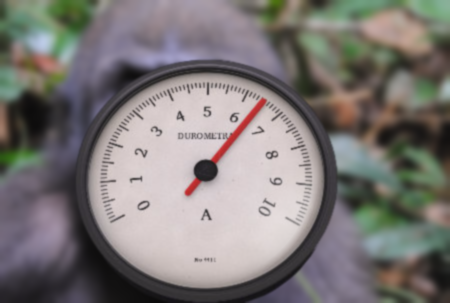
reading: 6.5 (A)
